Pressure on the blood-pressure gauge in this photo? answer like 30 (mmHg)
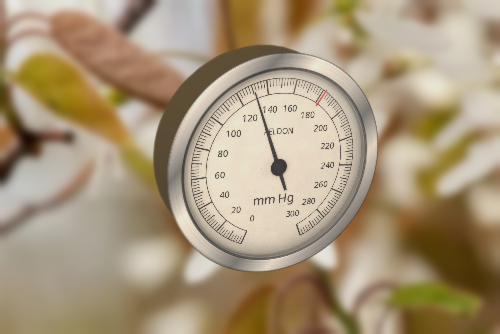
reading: 130 (mmHg)
